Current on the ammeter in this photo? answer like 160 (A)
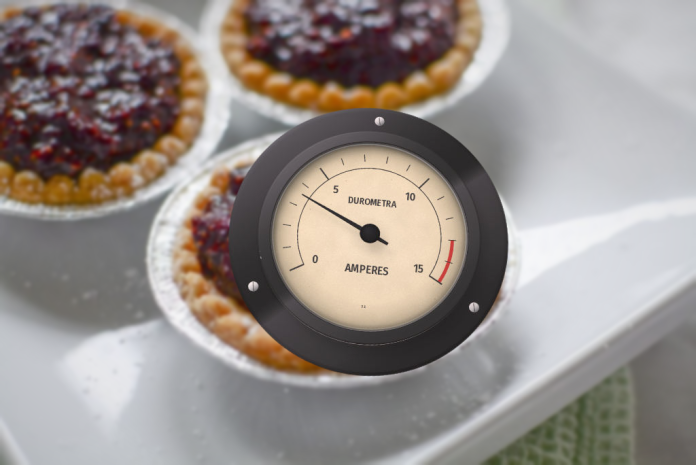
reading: 3.5 (A)
